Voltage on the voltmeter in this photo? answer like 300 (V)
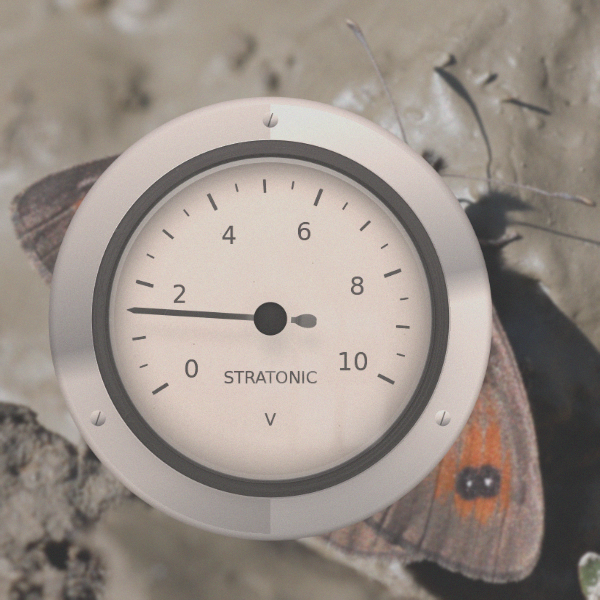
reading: 1.5 (V)
